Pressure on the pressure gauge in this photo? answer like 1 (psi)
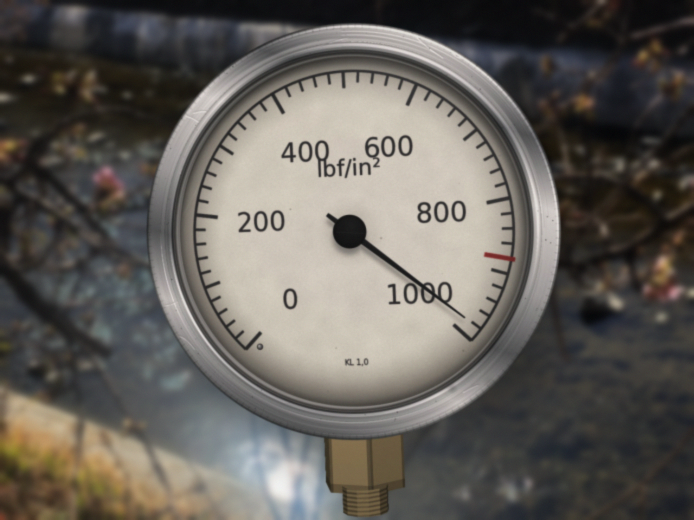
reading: 980 (psi)
